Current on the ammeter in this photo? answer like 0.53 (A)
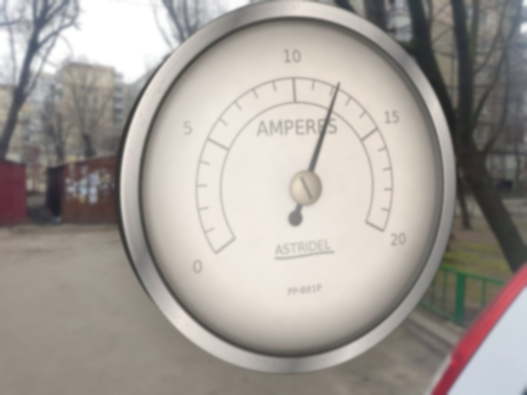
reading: 12 (A)
